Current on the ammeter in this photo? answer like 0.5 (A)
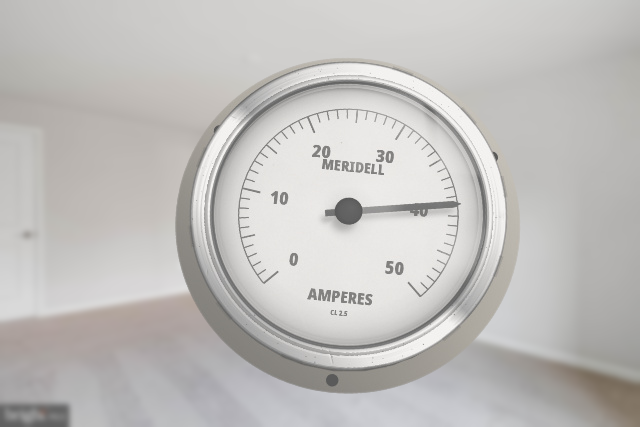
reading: 40 (A)
